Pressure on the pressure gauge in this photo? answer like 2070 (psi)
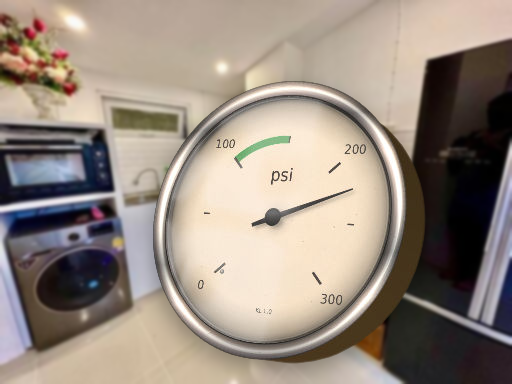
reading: 225 (psi)
